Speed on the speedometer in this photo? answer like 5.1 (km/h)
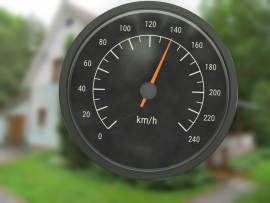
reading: 140 (km/h)
